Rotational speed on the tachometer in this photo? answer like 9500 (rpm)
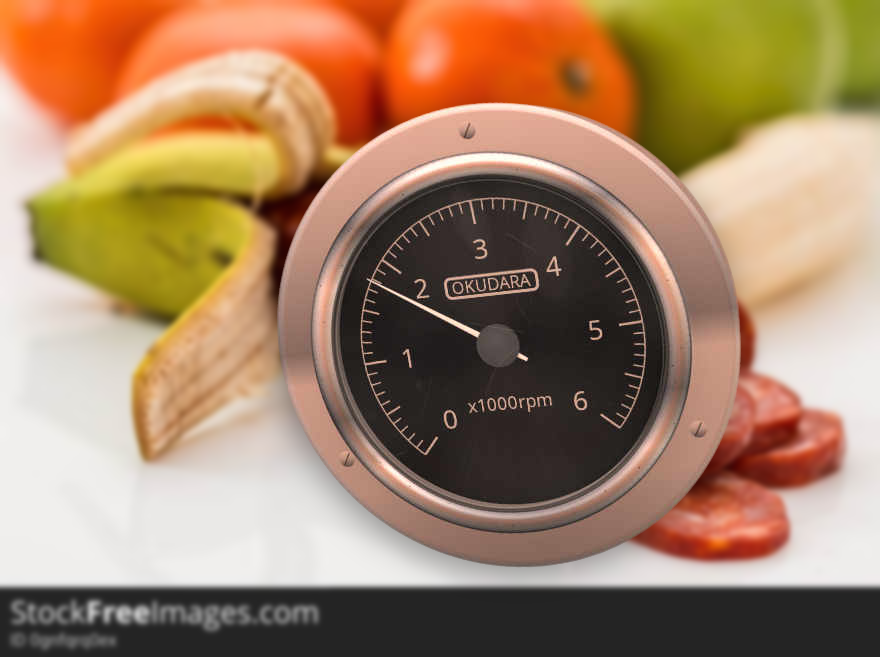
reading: 1800 (rpm)
